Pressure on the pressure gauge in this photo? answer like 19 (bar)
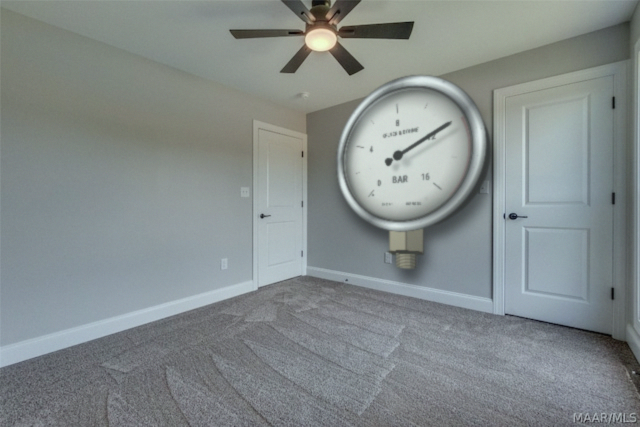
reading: 12 (bar)
